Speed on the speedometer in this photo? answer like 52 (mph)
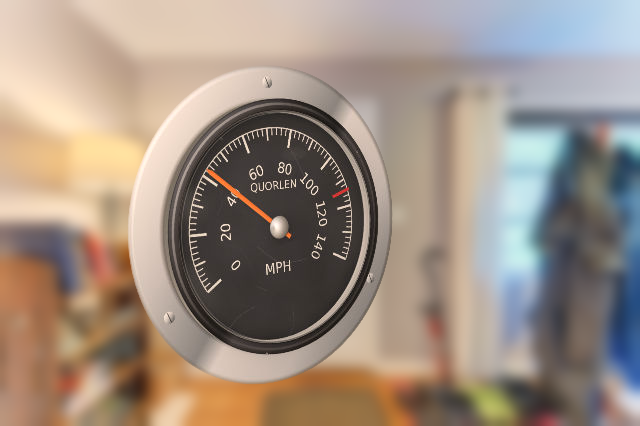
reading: 42 (mph)
